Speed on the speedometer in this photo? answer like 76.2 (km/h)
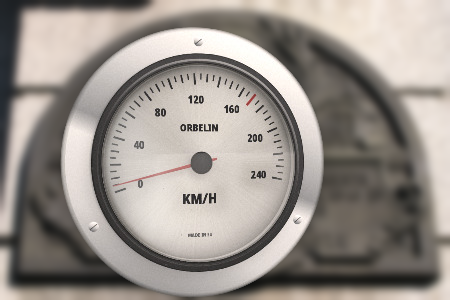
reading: 5 (km/h)
